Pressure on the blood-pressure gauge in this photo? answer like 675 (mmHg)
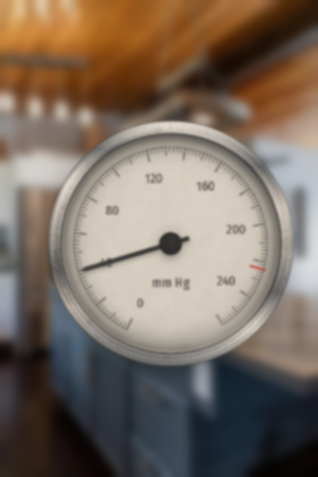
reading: 40 (mmHg)
